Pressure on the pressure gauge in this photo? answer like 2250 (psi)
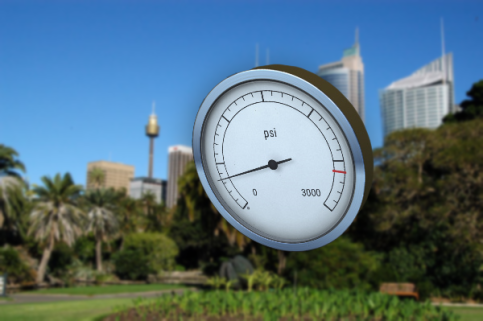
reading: 350 (psi)
